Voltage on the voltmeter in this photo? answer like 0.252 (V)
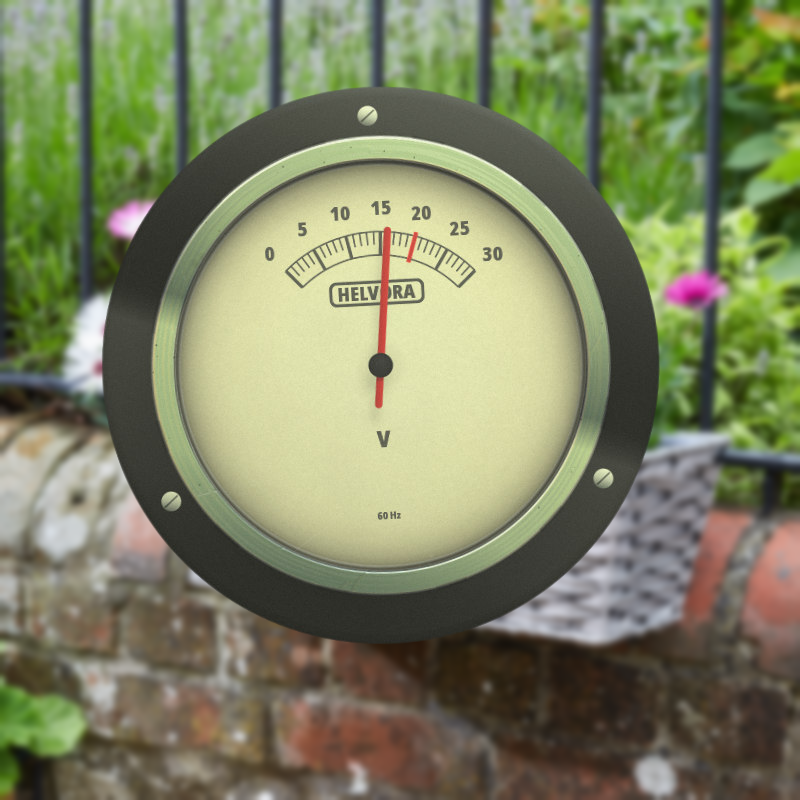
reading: 16 (V)
